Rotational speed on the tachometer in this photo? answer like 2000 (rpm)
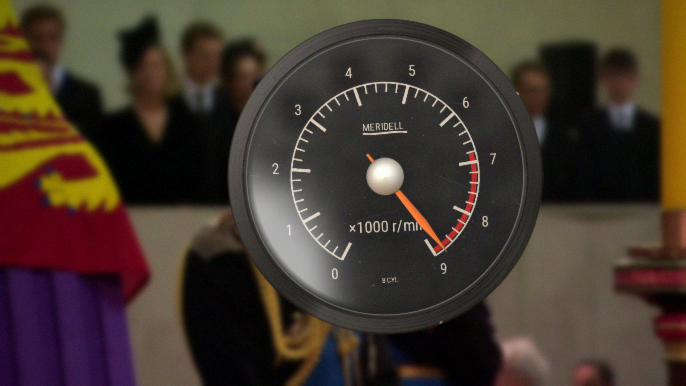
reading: 8800 (rpm)
